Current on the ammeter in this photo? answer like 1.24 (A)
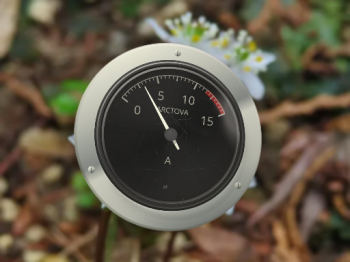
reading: 3 (A)
